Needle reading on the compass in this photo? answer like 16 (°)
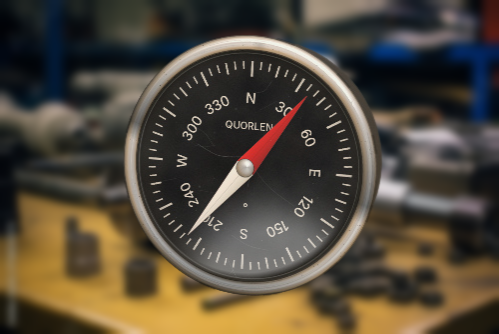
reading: 37.5 (°)
